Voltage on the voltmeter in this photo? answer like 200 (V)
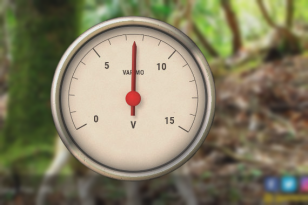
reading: 7.5 (V)
